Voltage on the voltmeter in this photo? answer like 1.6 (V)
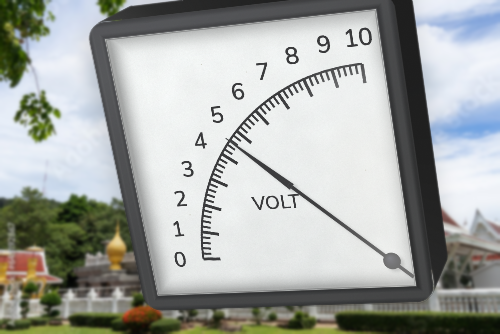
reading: 4.6 (V)
